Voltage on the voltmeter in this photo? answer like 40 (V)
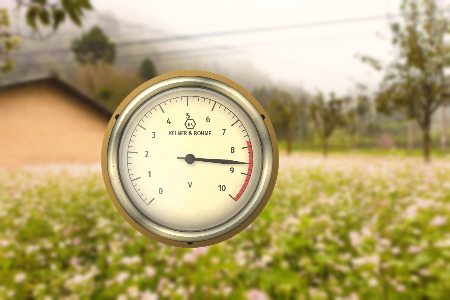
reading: 8.6 (V)
